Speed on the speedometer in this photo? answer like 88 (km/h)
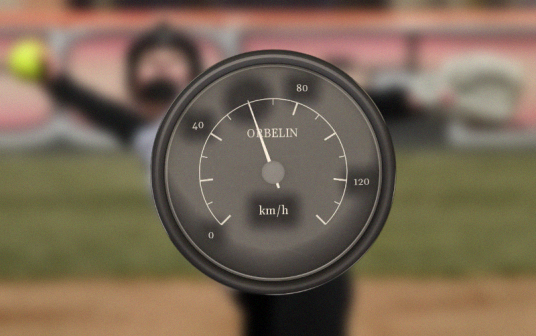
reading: 60 (km/h)
